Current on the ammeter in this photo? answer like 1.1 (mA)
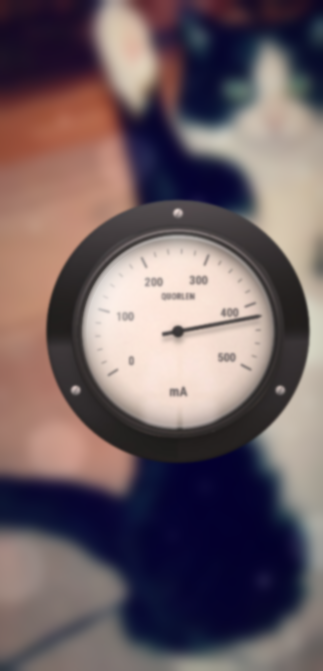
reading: 420 (mA)
